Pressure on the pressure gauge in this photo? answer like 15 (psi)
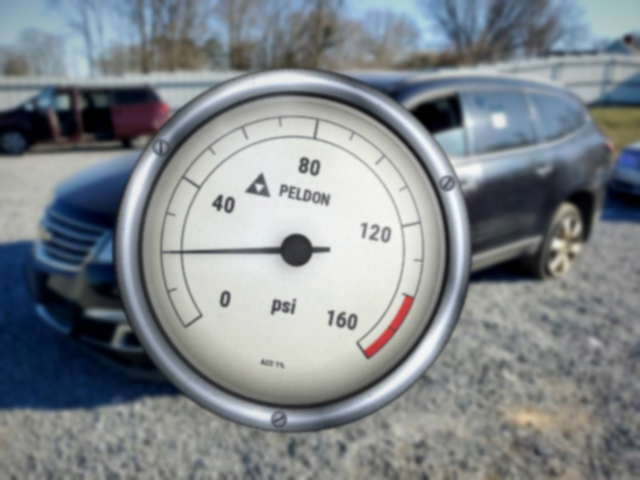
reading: 20 (psi)
